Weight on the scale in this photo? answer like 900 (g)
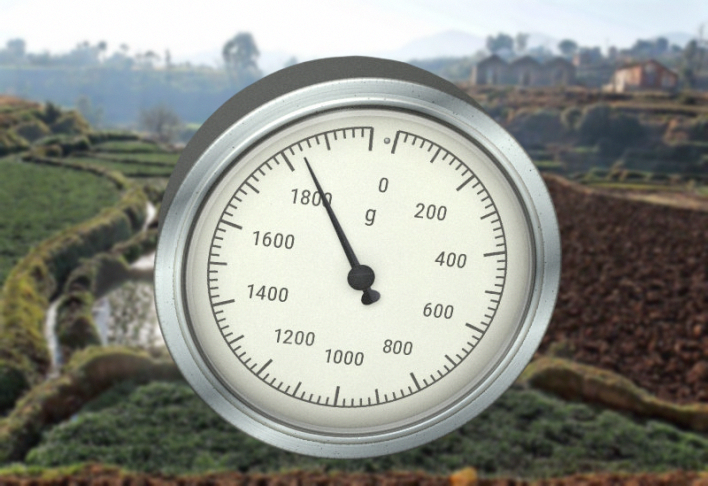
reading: 1840 (g)
